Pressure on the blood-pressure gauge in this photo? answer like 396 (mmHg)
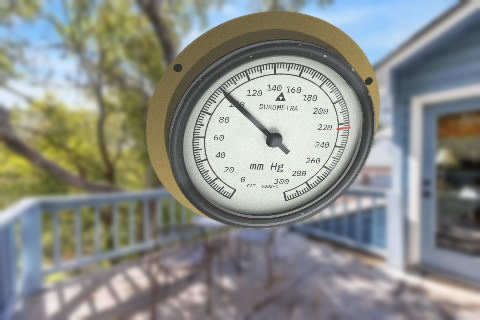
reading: 100 (mmHg)
